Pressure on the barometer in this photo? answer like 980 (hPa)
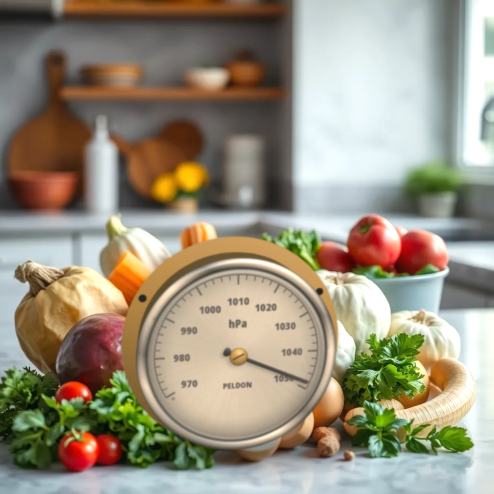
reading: 1048 (hPa)
